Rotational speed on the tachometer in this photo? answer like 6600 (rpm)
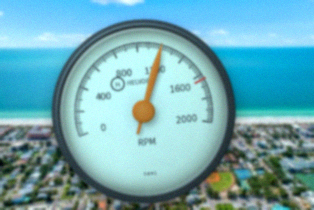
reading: 1200 (rpm)
